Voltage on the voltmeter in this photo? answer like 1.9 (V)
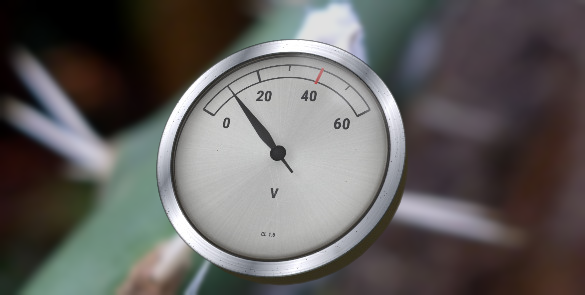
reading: 10 (V)
